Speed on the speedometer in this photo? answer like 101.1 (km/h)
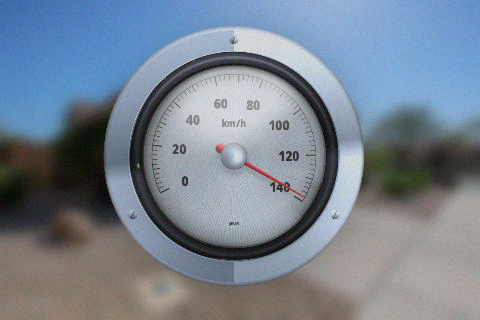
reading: 138 (km/h)
